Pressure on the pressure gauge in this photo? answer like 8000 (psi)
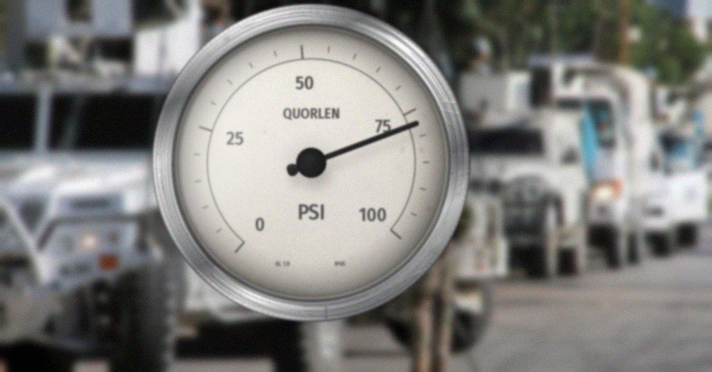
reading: 77.5 (psi)
